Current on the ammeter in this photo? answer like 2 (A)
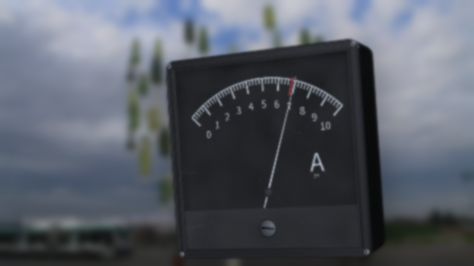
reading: 7 (A)
